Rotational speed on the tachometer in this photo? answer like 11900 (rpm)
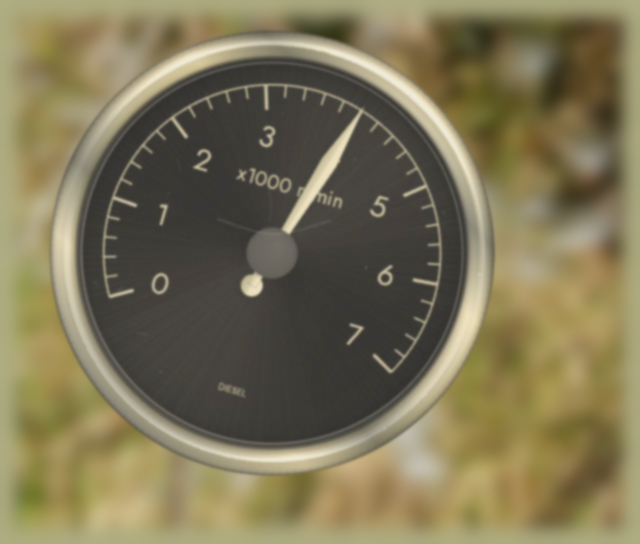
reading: 4000 (rpm)
